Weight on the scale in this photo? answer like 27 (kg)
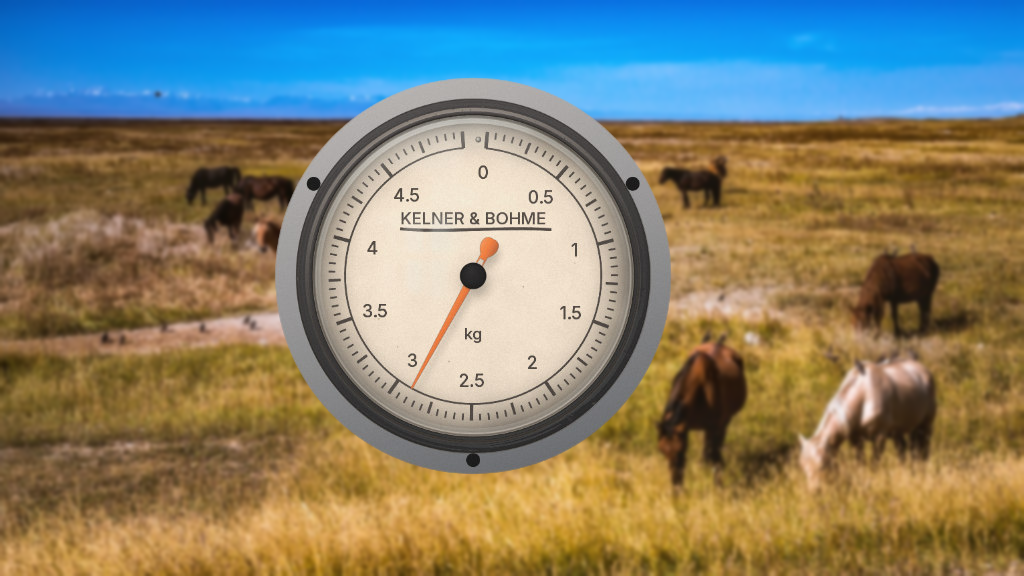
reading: 2.9 (kg)
